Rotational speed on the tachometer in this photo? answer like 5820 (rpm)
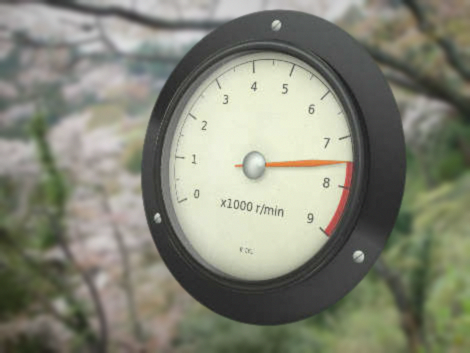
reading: 7500 (rpm)
